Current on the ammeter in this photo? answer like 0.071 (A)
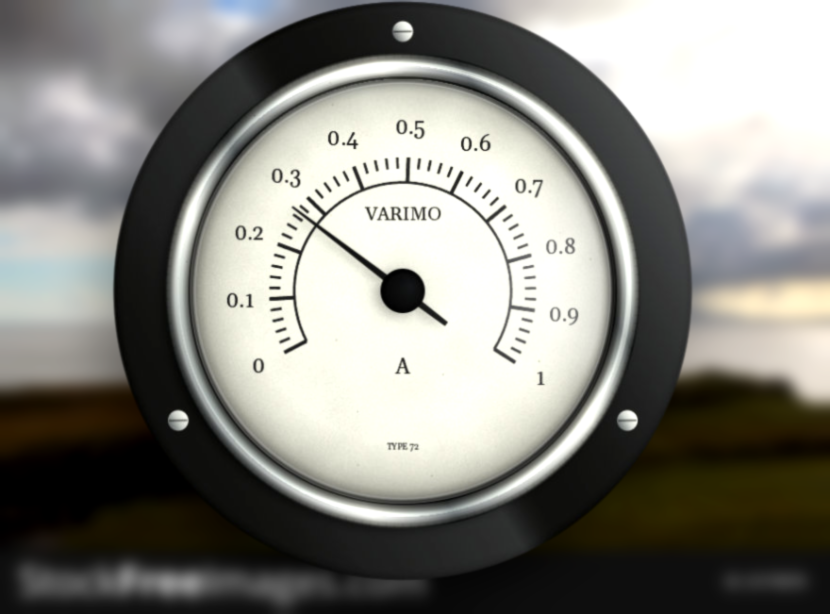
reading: 0.27 (A)
